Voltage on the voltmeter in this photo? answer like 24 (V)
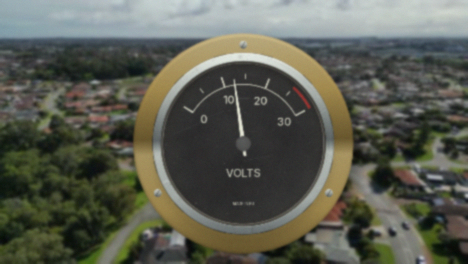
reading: 12.5 (V)
